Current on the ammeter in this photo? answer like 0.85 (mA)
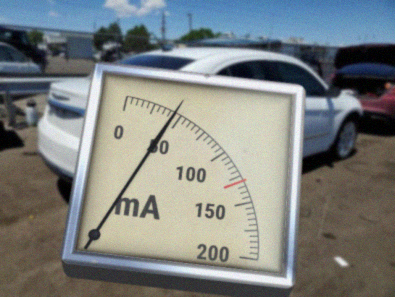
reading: 45 (mA)
